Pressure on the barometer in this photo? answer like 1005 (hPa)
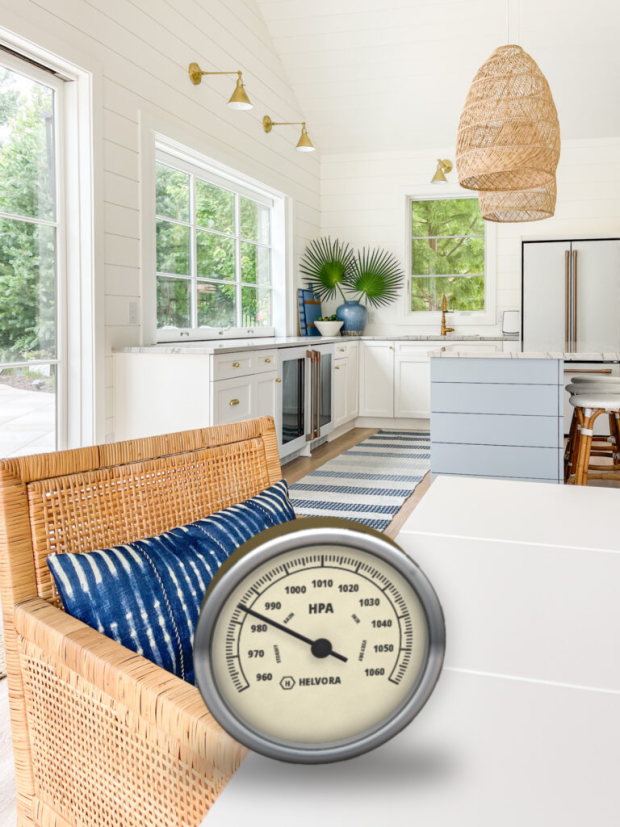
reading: 985 (hPa)
